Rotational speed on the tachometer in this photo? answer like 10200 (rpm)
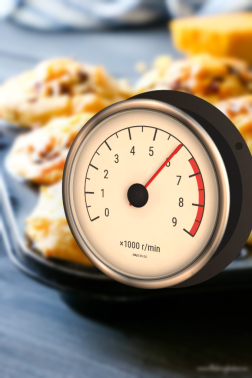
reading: 6000 (rpm)
